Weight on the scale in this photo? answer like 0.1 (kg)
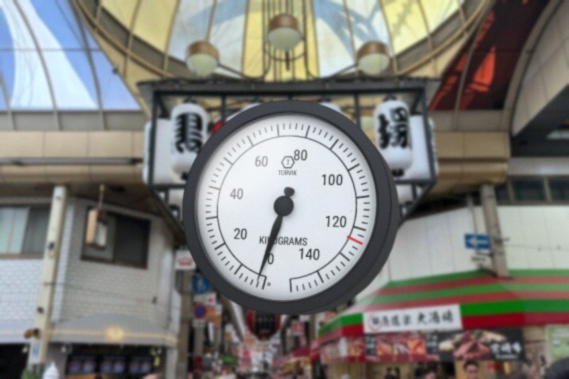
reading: 2 (kg)
